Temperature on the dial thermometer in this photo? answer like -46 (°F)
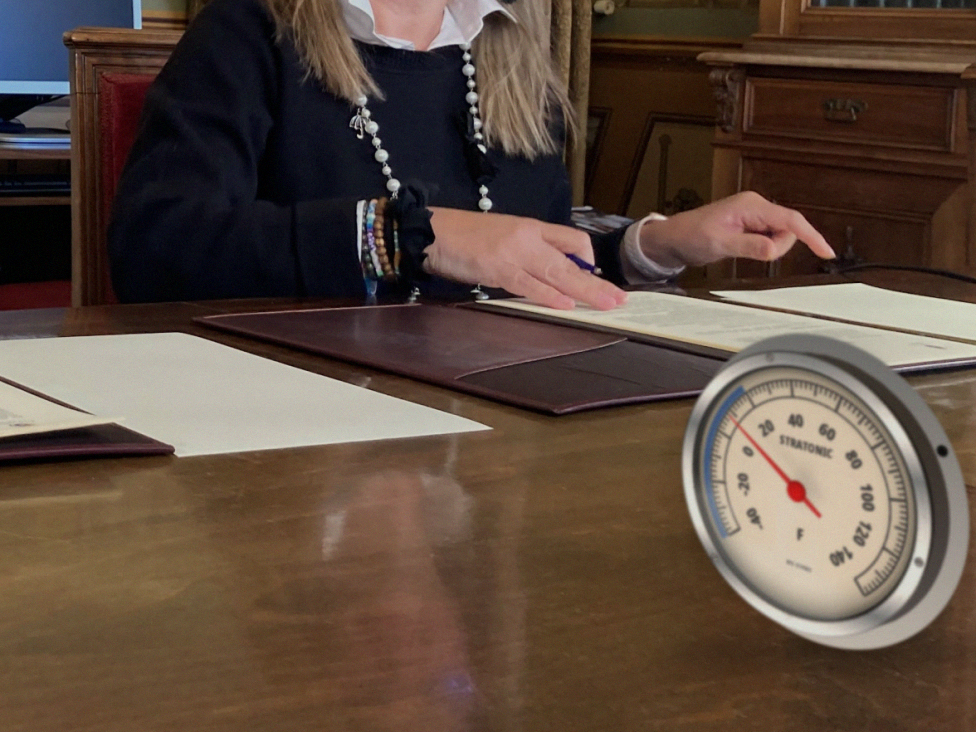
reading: 10 (°F)
